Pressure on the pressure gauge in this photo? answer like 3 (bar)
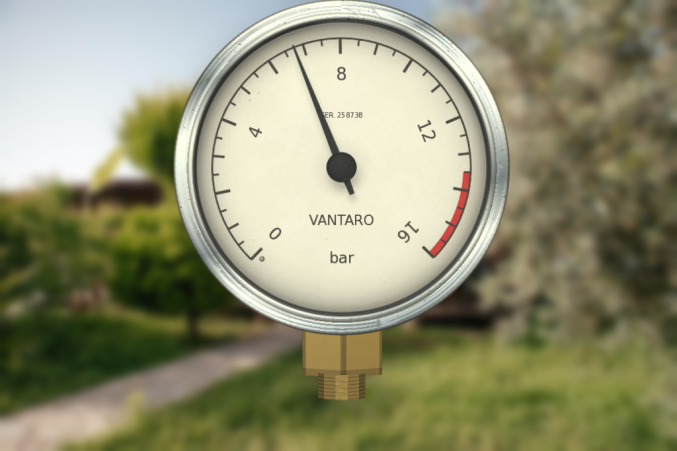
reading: 6.75 (bar)
